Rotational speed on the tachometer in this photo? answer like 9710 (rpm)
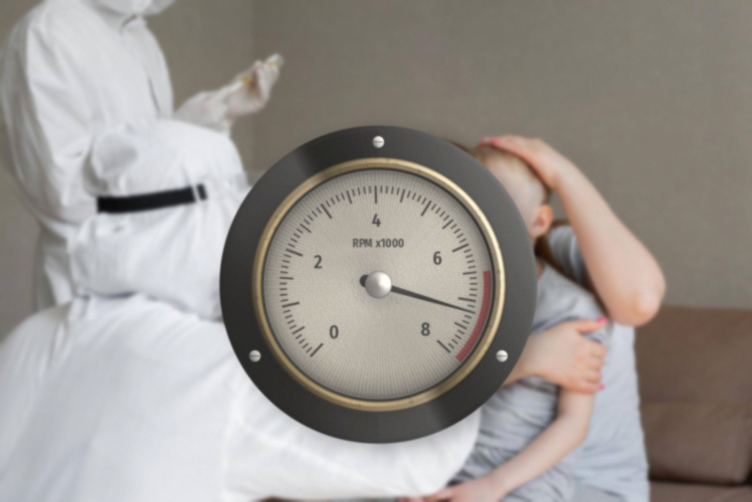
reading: 7200 (rpm)
